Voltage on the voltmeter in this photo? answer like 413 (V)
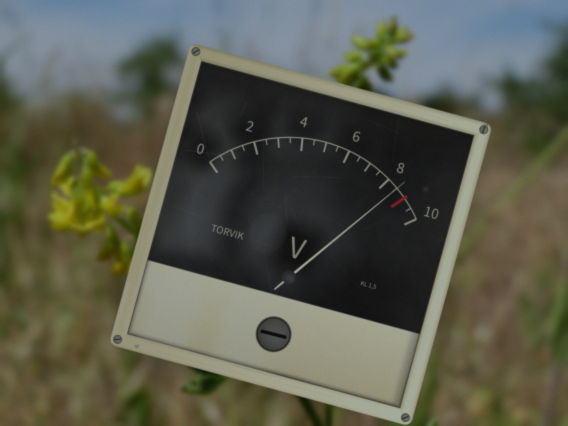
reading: 8.5 (V)
